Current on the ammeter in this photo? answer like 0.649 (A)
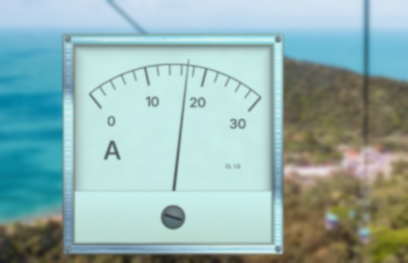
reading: 17 (A)
